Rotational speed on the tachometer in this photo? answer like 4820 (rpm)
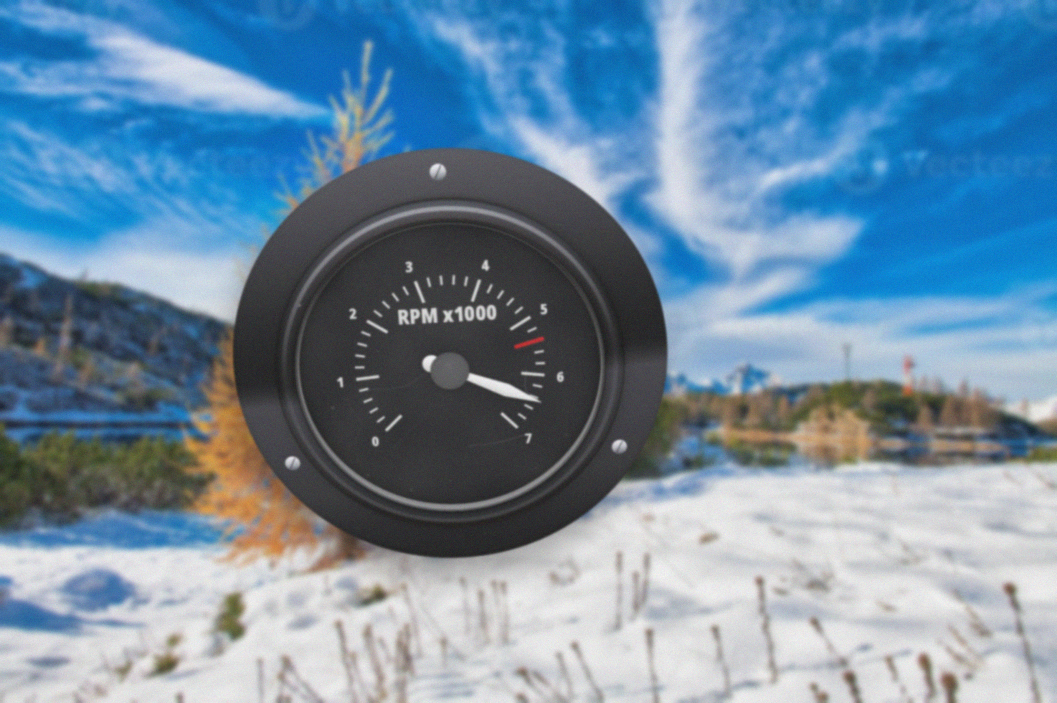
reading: 6400 (rpm)
